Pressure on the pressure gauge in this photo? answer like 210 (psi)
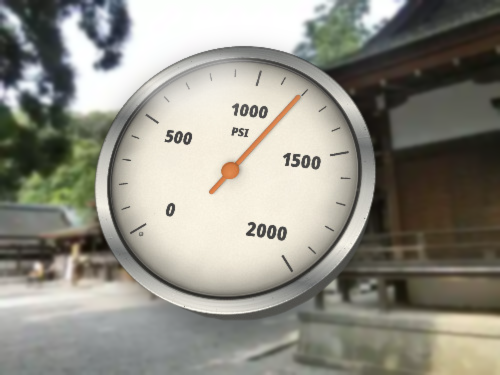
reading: 1200 (psi)
